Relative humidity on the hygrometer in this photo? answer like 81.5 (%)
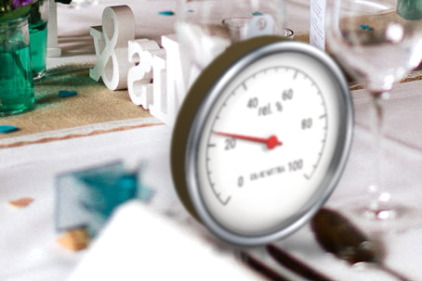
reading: 24 (%)
